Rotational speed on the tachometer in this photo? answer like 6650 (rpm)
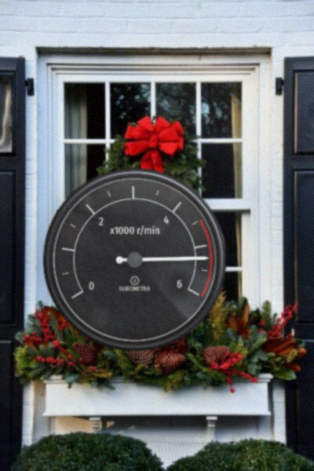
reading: 5250 (rpm)
